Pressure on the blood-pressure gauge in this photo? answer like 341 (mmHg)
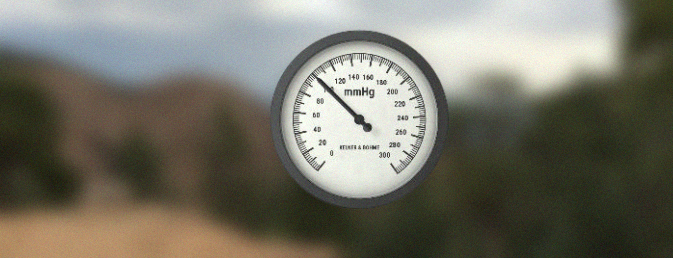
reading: 100 (mmHg)
